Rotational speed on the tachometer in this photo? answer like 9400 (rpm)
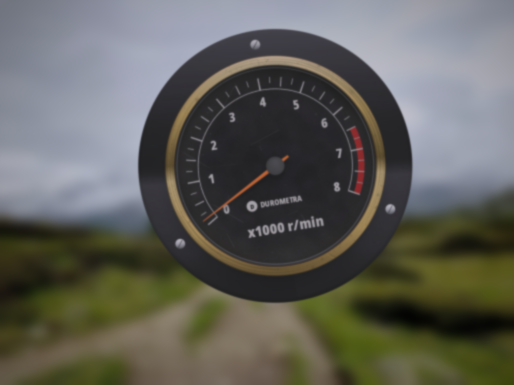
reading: 125 (rpm)
